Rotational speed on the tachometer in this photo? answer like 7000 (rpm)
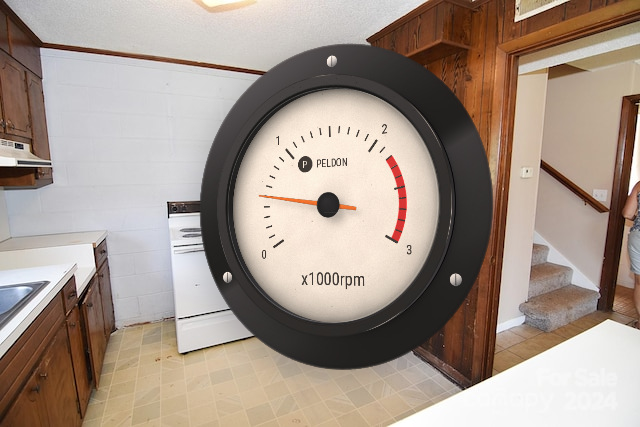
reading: 500 (rpm)
